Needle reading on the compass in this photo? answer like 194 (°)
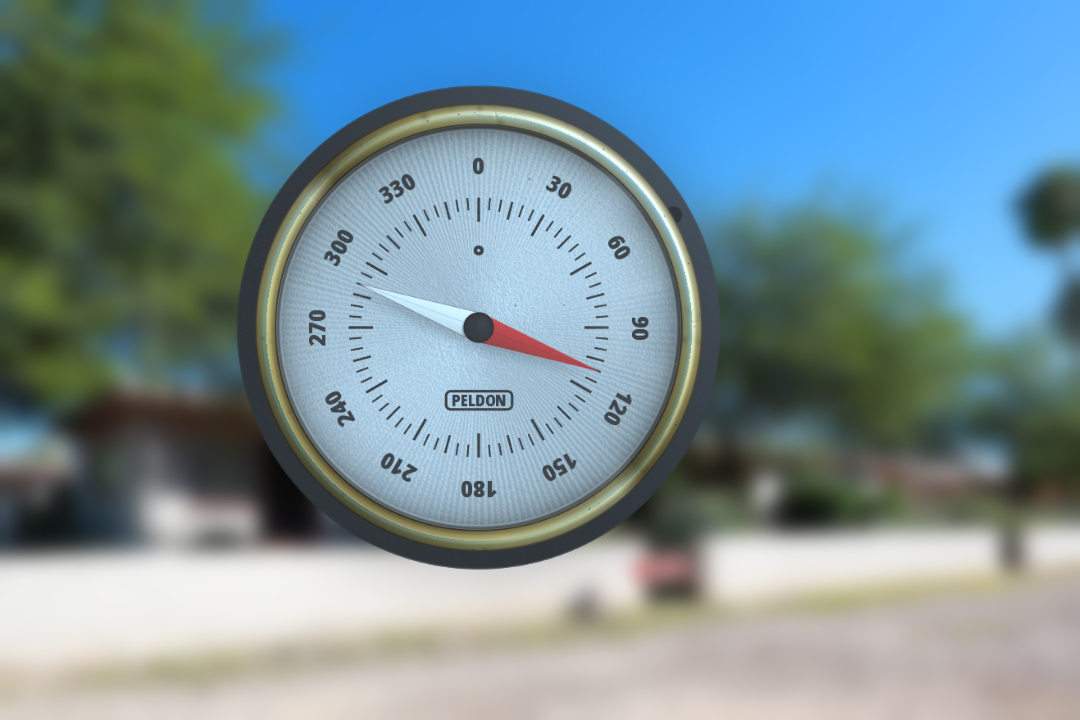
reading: 110 (°)
